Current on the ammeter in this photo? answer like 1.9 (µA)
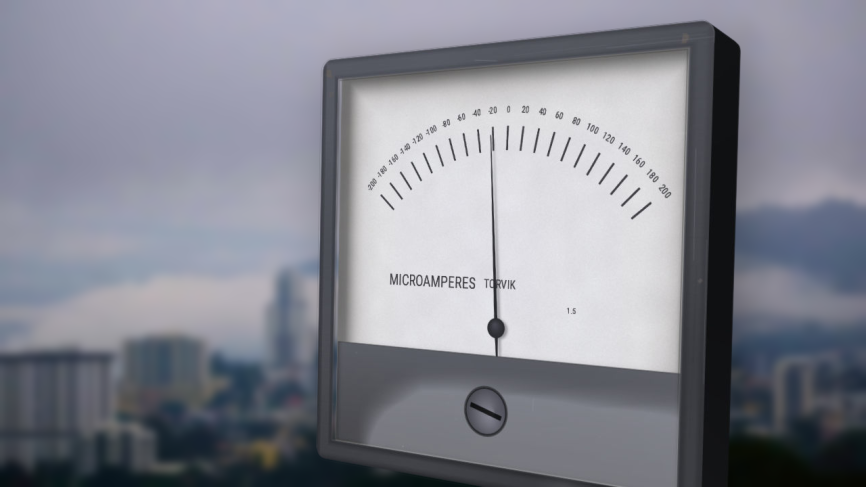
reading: -20 (µA)
